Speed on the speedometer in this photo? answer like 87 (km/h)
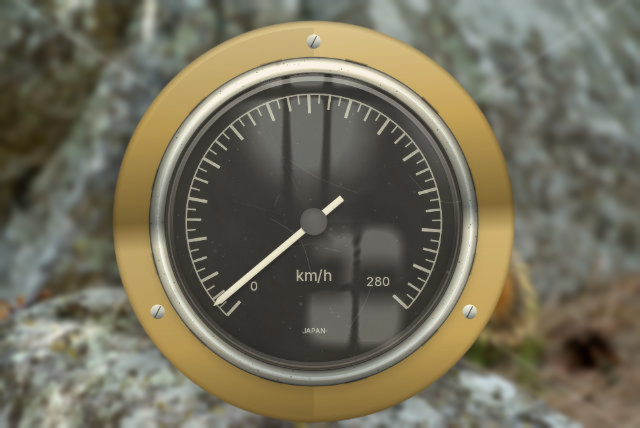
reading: 7.5 (km/h)
